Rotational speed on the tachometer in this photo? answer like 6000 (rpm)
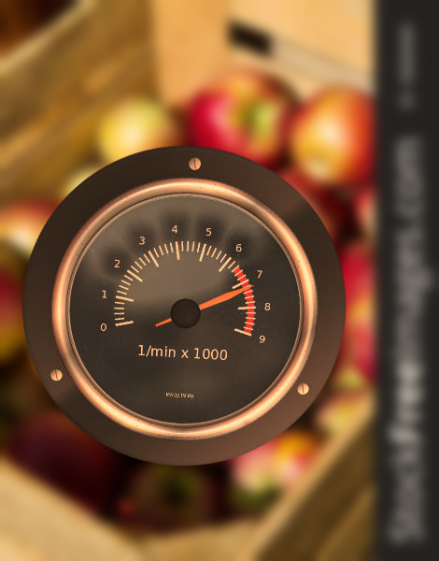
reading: 7200 (rpm)
